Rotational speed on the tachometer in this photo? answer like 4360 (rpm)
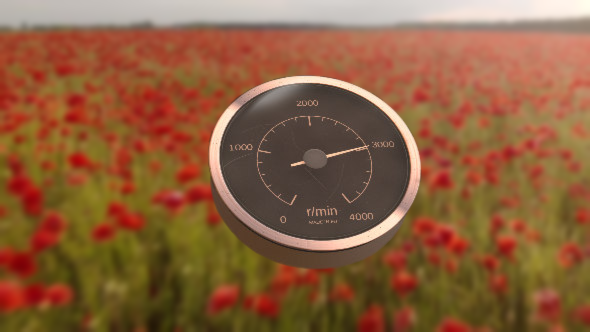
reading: 3000 (rpm)
